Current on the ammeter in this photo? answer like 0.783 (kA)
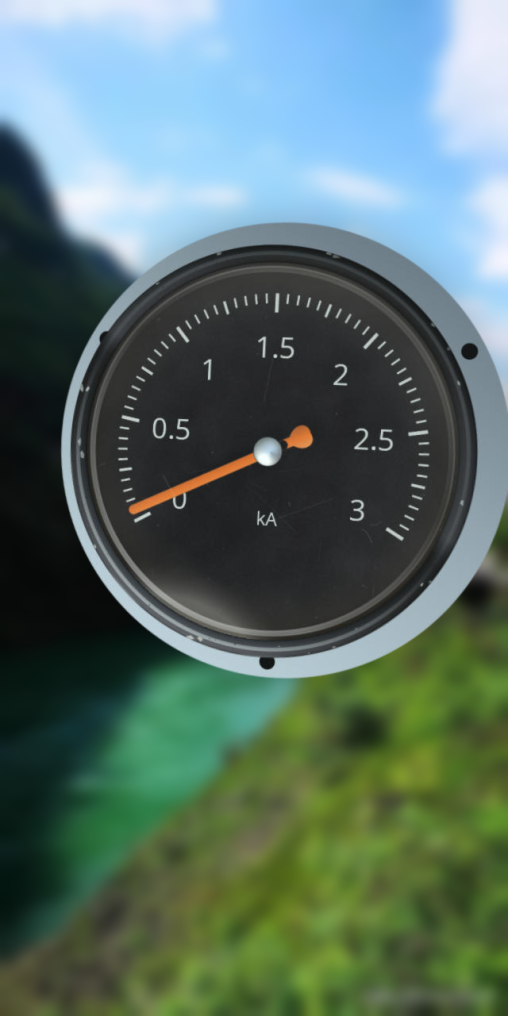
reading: 0.05 (kA)
